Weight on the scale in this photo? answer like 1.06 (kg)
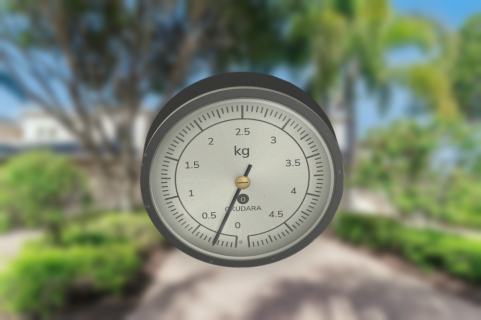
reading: 0.25 (kg)
